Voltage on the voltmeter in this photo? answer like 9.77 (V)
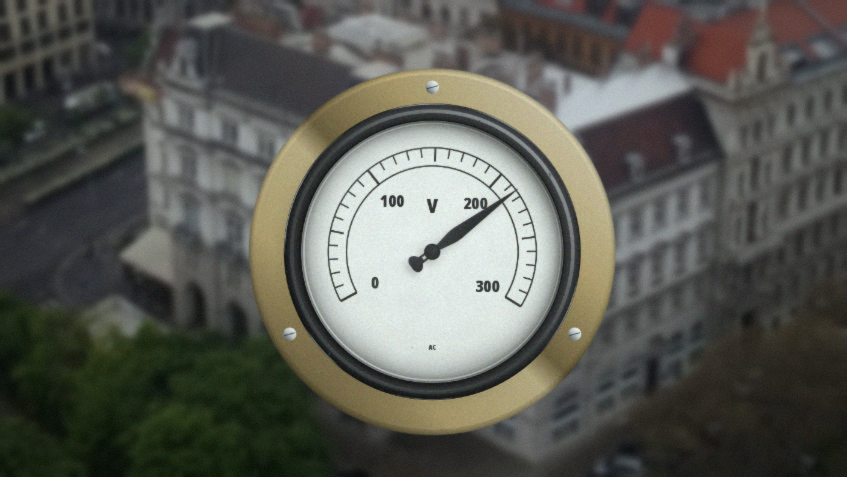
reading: 215 (V)
